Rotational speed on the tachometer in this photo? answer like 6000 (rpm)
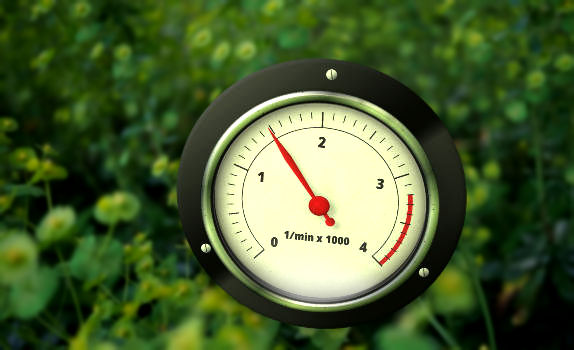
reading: 1500 (rpm)
